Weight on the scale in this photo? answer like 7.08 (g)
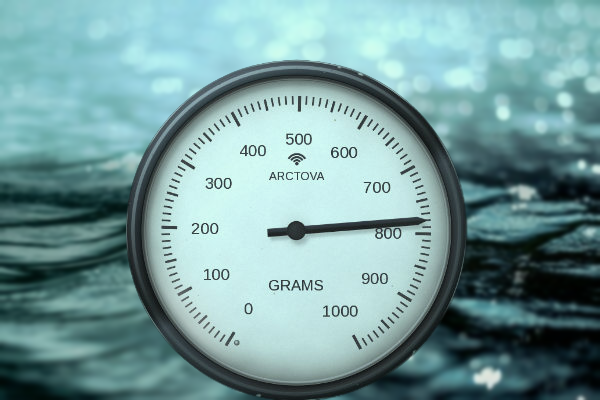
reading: 780 (g)
